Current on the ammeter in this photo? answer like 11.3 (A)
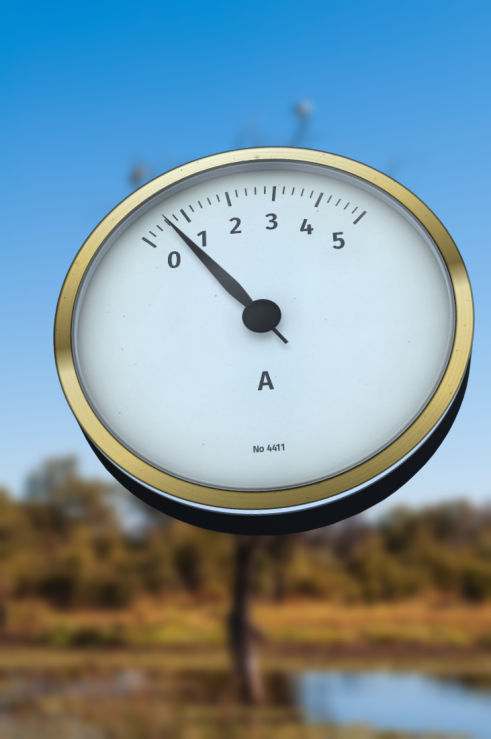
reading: 0.6 (A)
